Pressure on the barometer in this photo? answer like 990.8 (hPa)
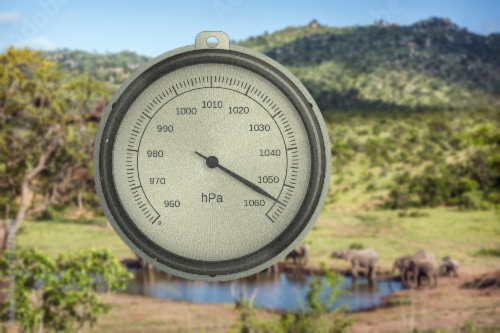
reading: 1055 (hPa)
